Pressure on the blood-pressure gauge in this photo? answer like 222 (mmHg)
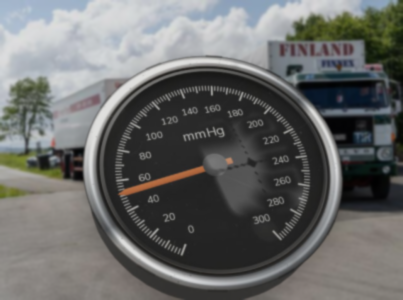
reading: 50 (mmHg)
